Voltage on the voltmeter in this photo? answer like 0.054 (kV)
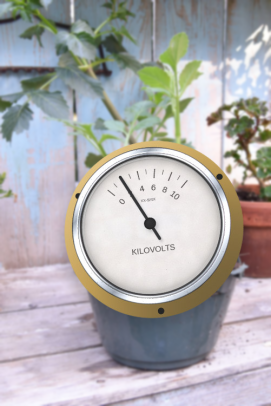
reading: 2 (kV)
